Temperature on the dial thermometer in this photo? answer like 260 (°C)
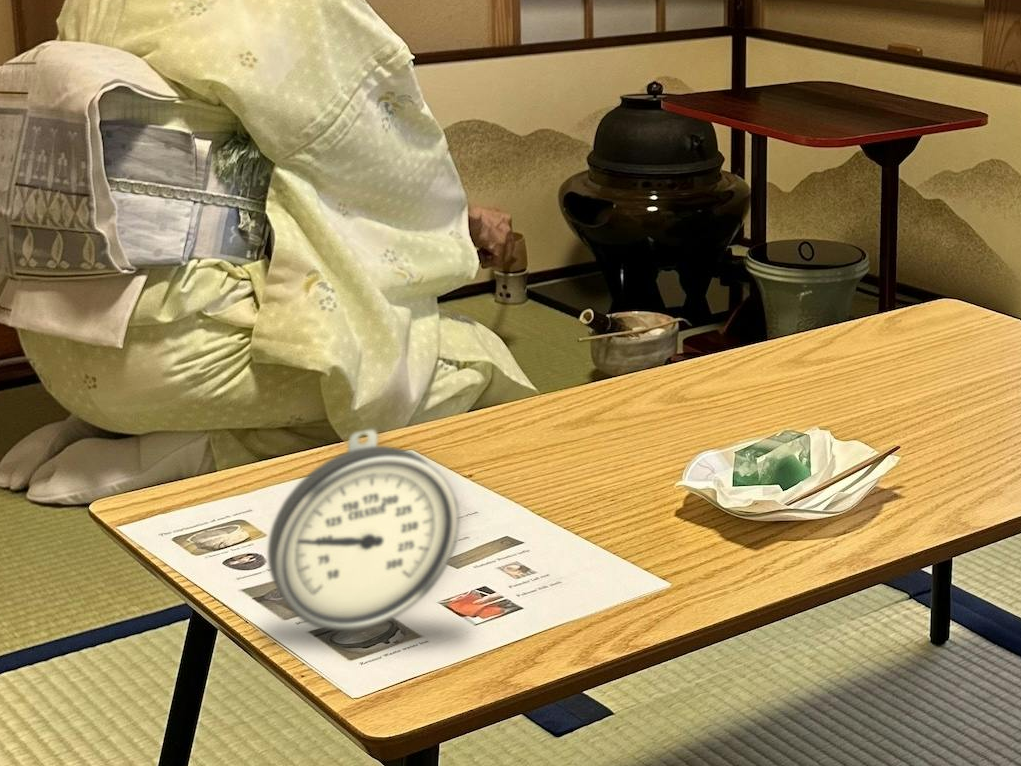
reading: 100 (°C)
